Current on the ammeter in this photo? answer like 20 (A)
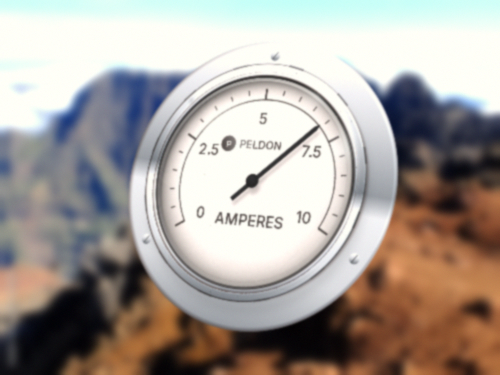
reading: 7 (A)
